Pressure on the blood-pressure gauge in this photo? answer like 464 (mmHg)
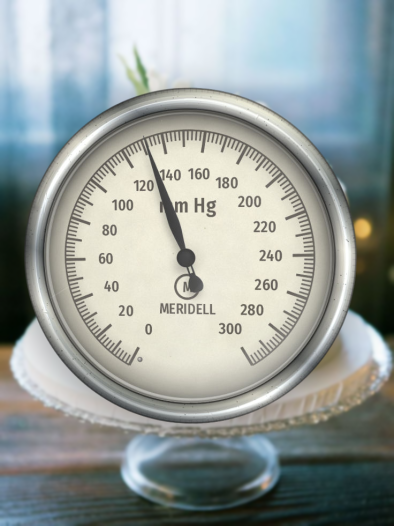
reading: 132 (mmHg)
